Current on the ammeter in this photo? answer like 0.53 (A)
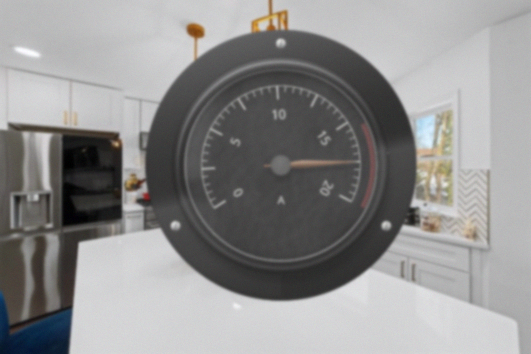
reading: 17.5 (A)
